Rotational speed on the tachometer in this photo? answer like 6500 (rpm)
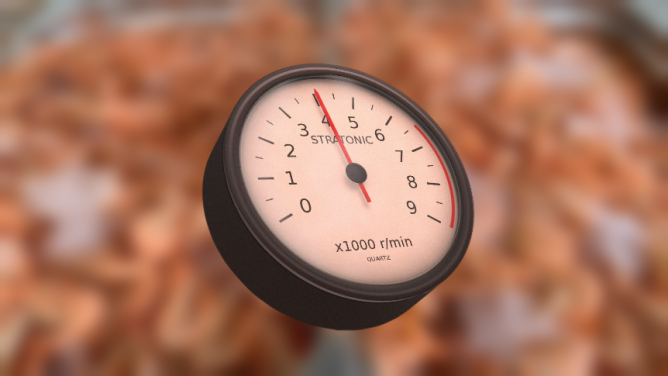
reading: 4000 (rpm)
